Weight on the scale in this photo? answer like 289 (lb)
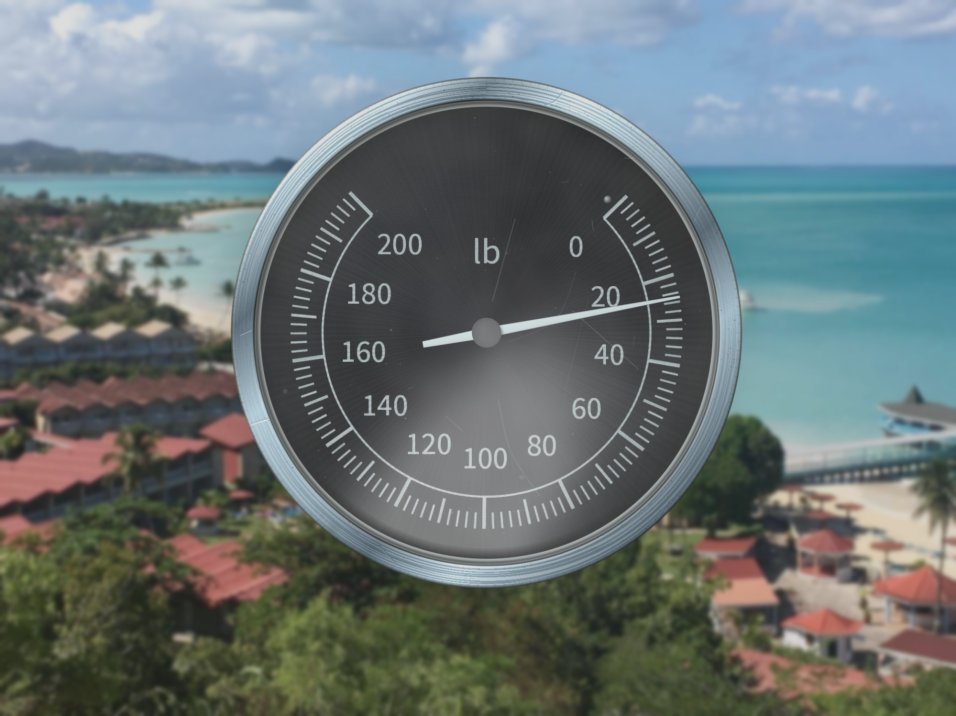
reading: 25 (lb)
